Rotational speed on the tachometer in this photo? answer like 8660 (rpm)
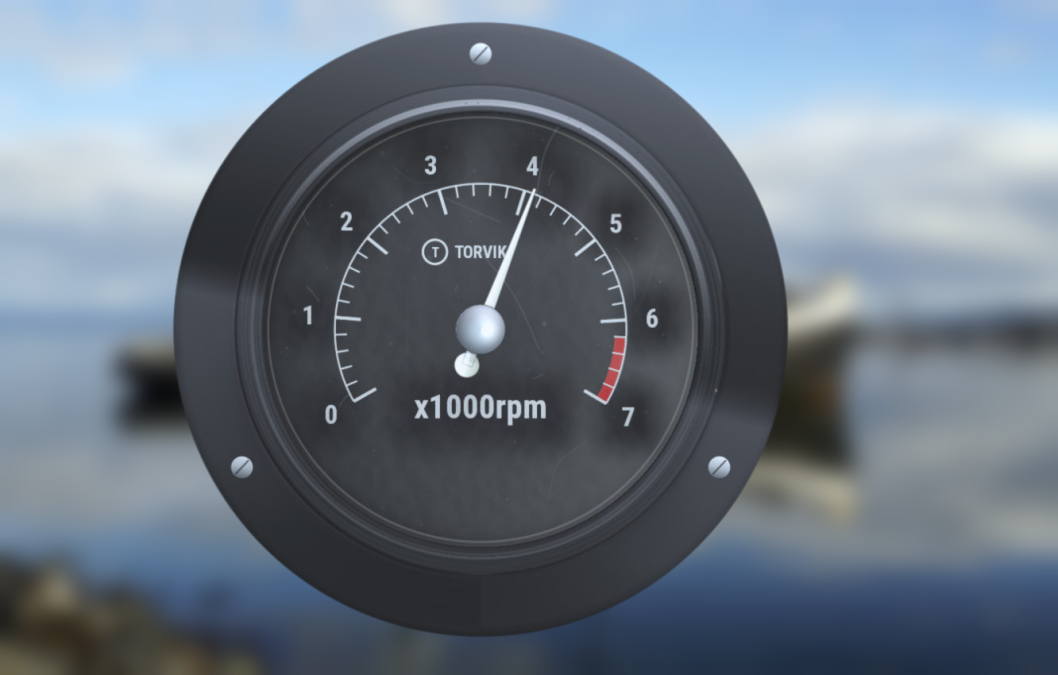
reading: 4100 (rpm)
